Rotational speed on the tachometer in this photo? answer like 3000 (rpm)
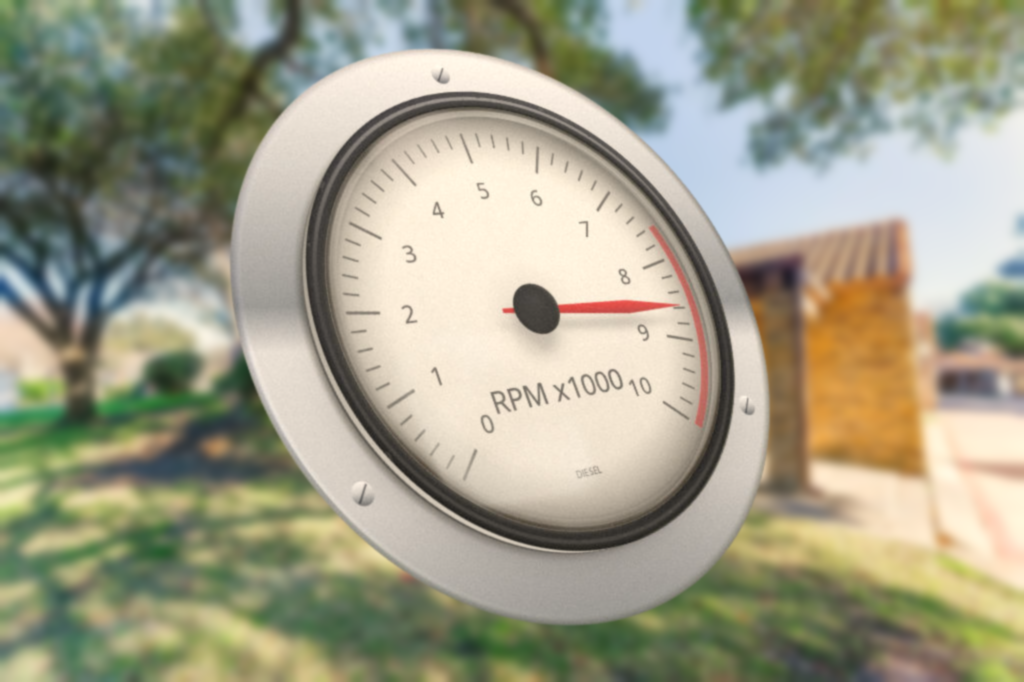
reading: 8600 (rpm)
